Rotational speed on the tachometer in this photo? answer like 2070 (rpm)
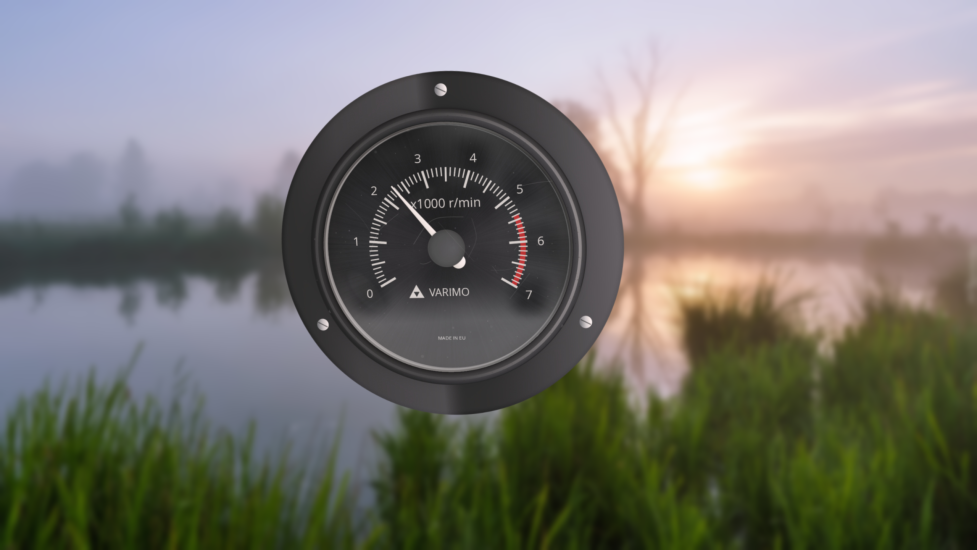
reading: 2300 (rpm)
